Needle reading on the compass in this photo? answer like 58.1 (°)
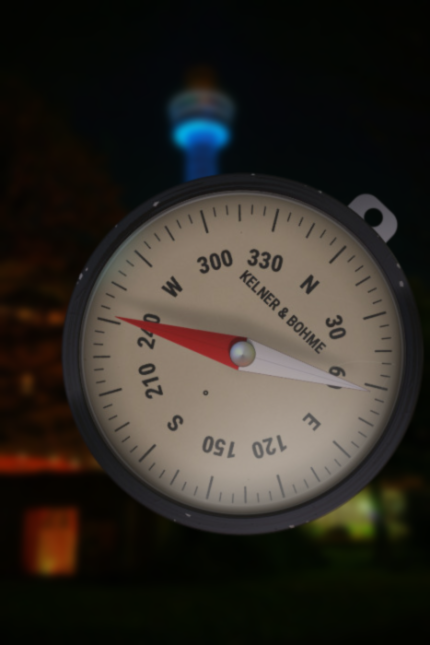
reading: 242.5 (°)
